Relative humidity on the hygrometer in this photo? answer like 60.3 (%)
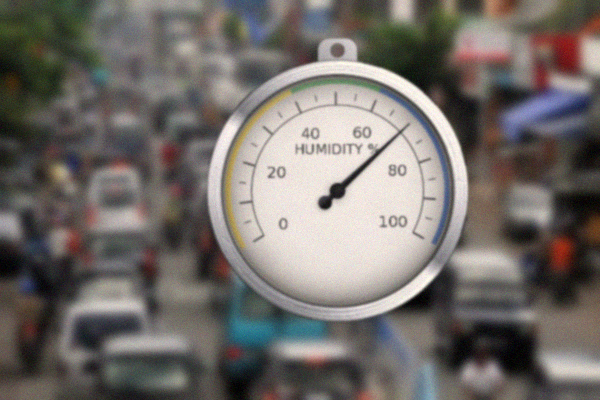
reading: 70 (%)
